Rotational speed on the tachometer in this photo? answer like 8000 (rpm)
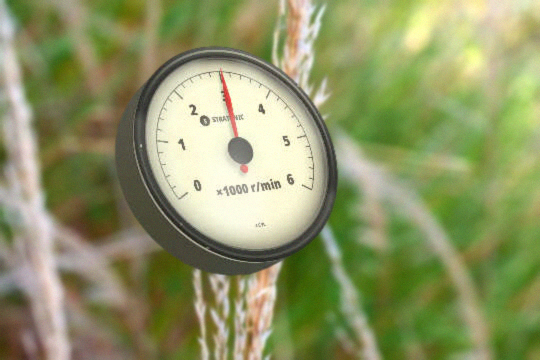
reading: 3000 (rpm)
